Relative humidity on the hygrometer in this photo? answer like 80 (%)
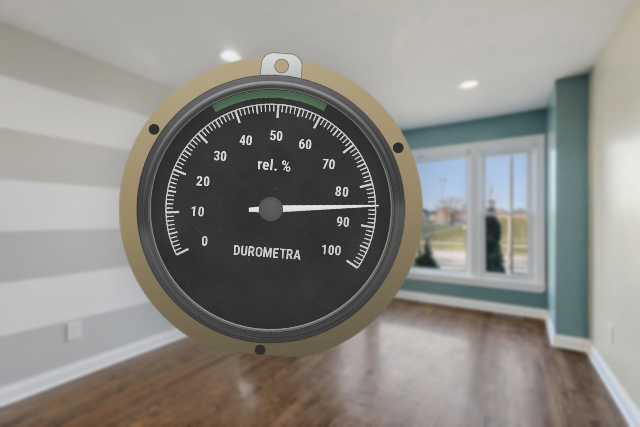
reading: 85 (%)
